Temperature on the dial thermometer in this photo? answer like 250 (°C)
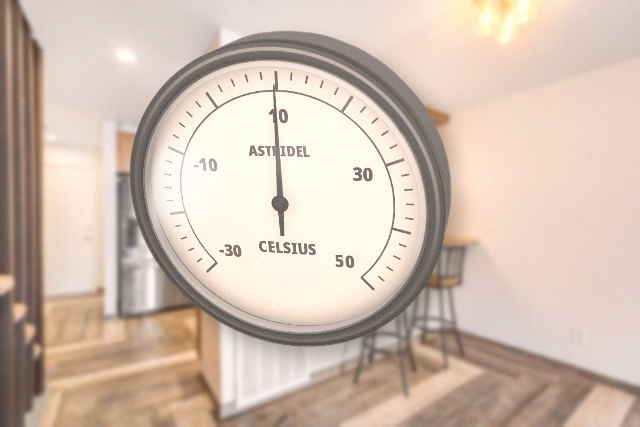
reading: 10 (°C)
